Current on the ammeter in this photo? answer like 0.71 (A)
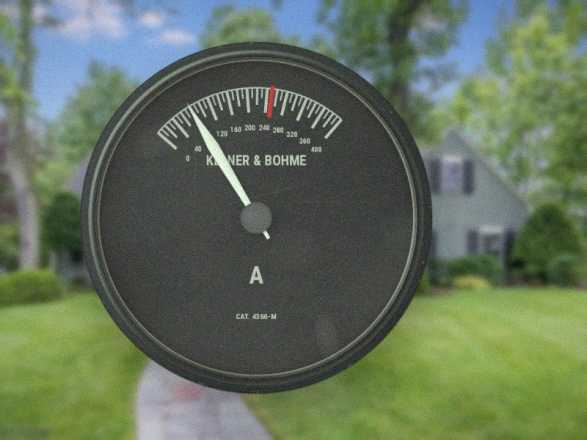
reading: 80 (A)
